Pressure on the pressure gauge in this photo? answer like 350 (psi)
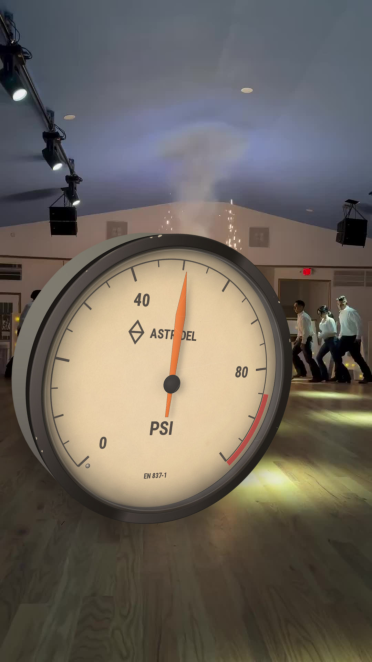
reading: 50 (psi)
